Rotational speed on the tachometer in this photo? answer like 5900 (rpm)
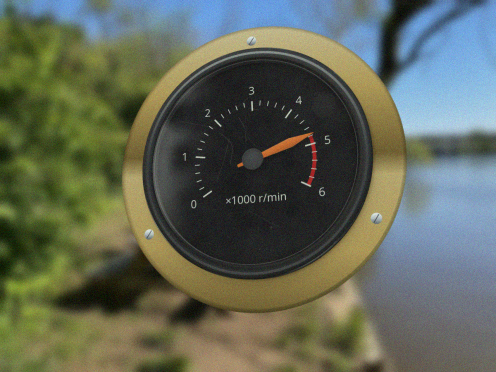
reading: 4800 (rpm)
